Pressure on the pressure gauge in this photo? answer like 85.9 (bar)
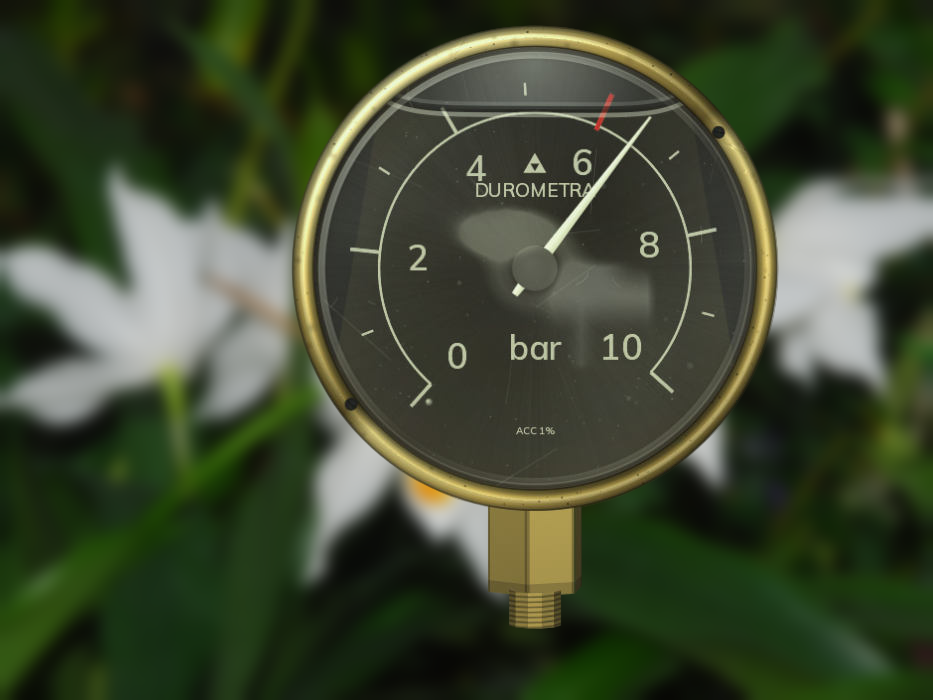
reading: 6.5 (bar)
